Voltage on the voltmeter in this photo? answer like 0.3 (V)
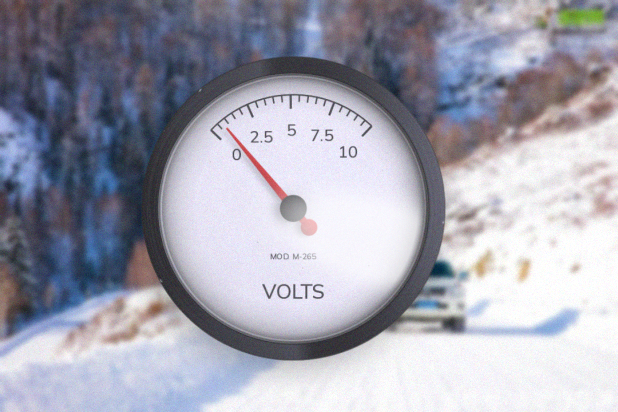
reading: 0.75 (V)
